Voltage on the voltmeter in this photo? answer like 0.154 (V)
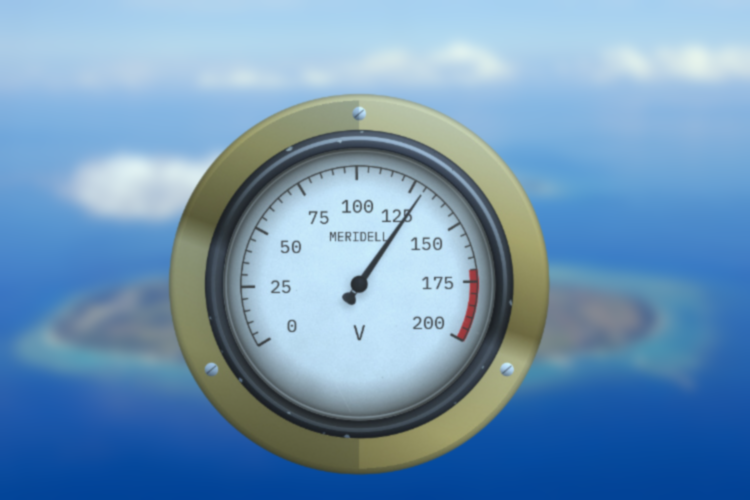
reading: 130 (V)
